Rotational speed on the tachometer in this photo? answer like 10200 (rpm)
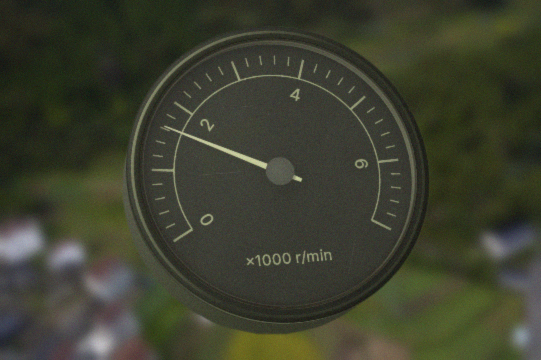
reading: 1600 (rpm)
